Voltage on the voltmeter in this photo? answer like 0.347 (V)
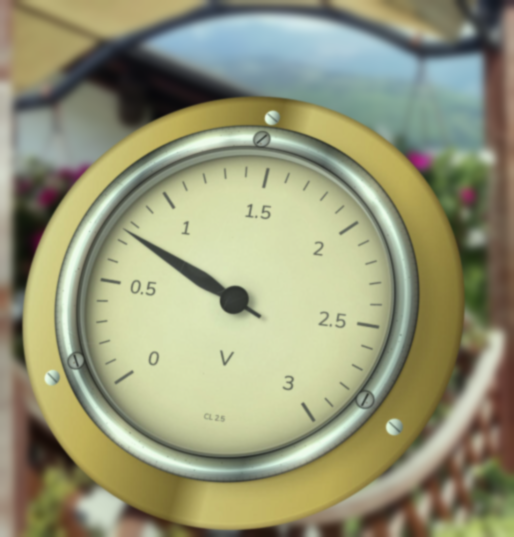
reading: 0.75 (V)
